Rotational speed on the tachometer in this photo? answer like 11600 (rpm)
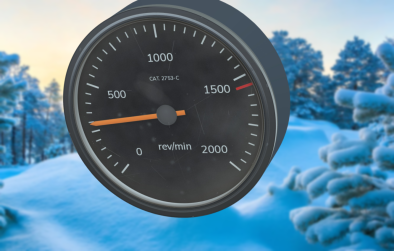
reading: 300 (rpm)
